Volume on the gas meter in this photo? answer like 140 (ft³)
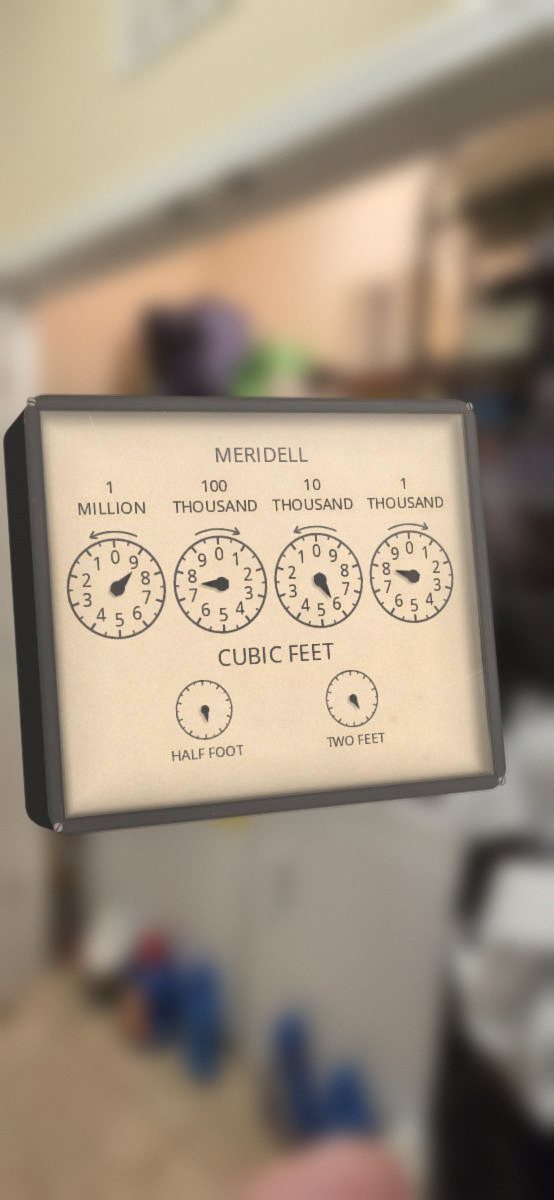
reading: 875800 (ft³)
